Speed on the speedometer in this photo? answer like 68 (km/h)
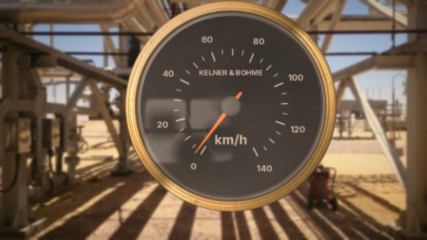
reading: 2.5 (km/h)
